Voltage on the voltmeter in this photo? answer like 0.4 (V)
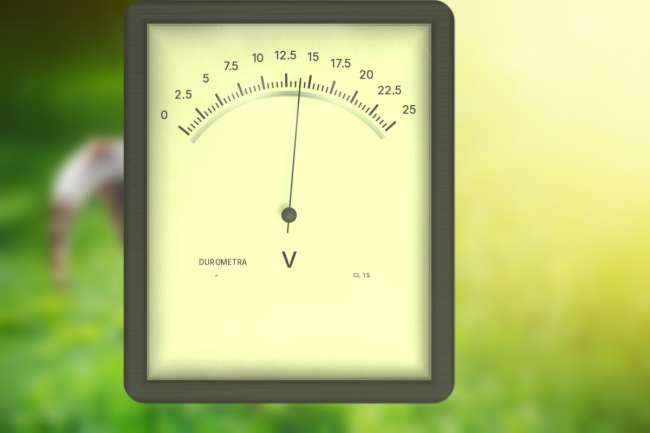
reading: 14 (V)
